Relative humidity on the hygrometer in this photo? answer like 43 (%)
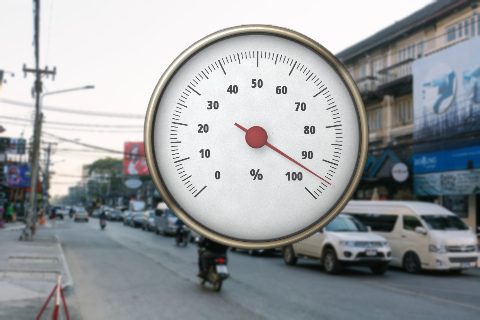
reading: 95 (%)
